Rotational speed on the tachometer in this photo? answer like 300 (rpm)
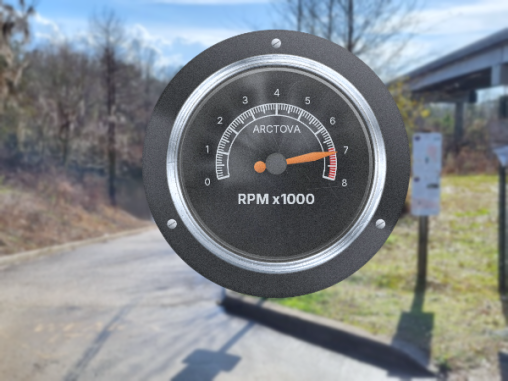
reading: 7000 (rpm)
